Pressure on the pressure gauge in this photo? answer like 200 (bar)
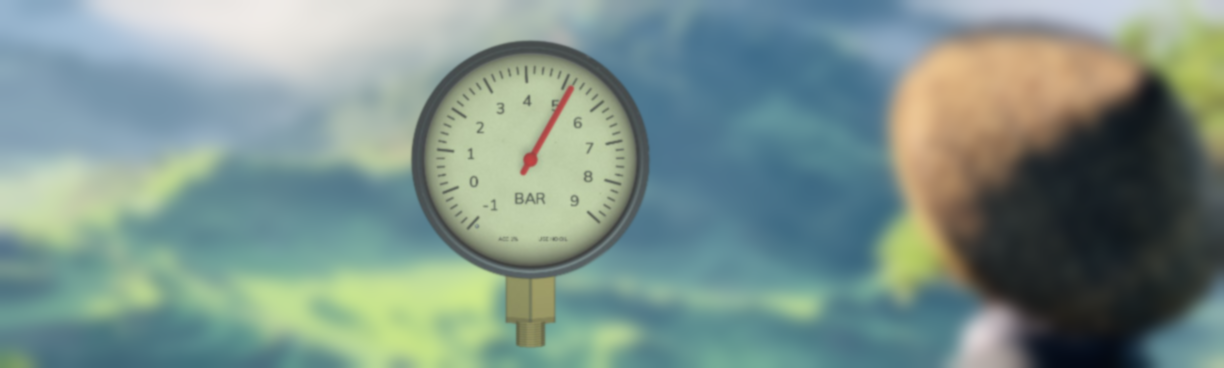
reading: 5.2 (bar)
